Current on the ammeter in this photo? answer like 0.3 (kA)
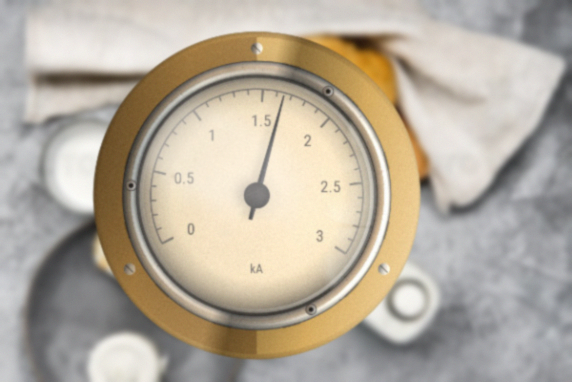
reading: 1.65 (kA)
